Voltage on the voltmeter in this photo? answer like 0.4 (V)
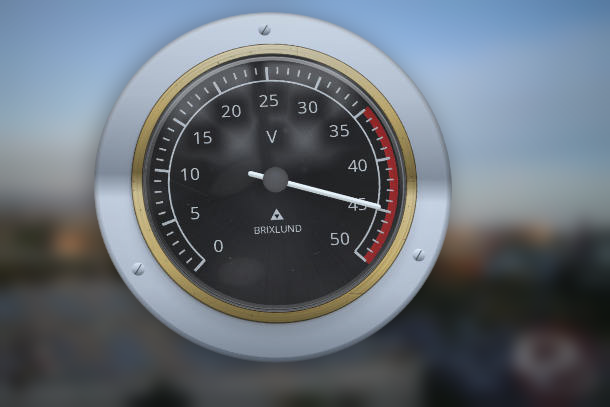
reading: 45 (V)
